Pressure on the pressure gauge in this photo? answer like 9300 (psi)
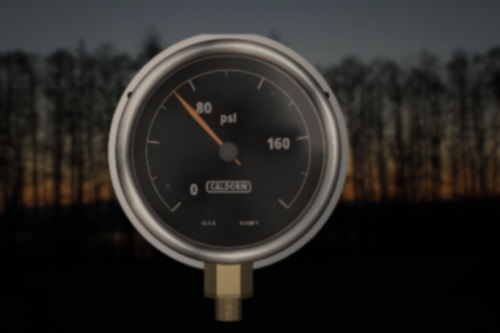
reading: 70 (psi)
